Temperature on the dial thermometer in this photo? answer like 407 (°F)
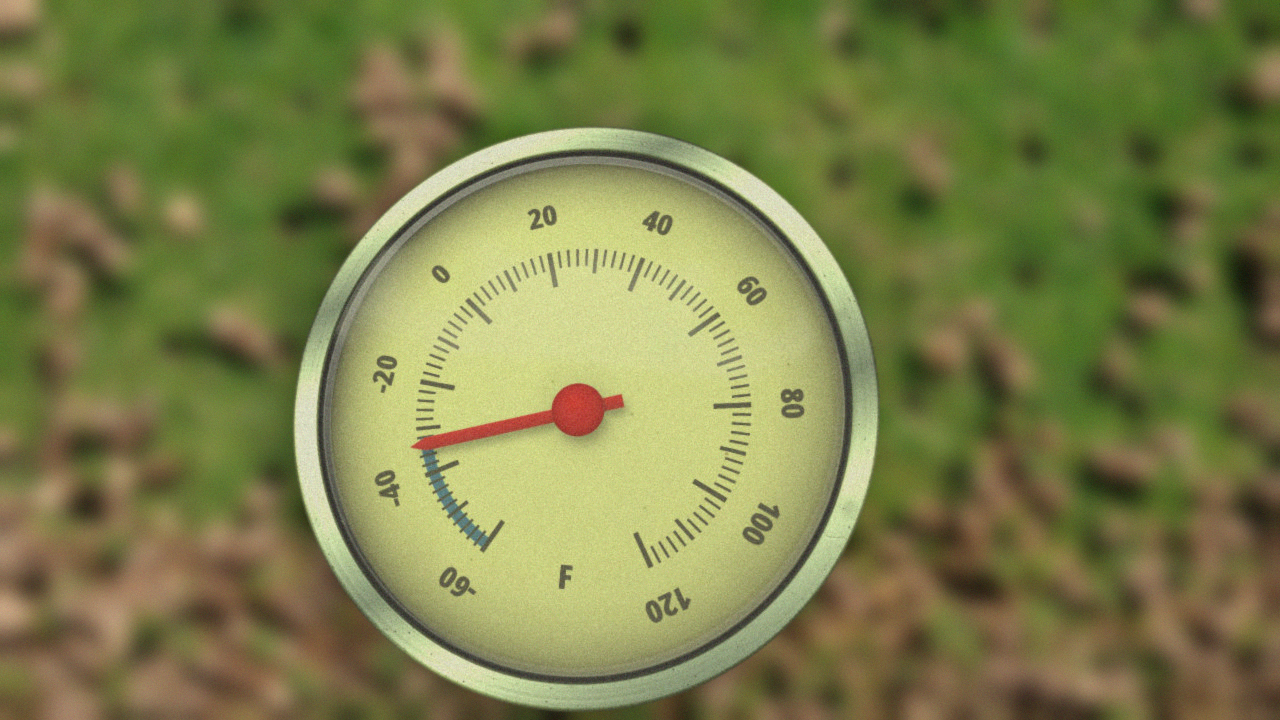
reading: -34 (°F)
